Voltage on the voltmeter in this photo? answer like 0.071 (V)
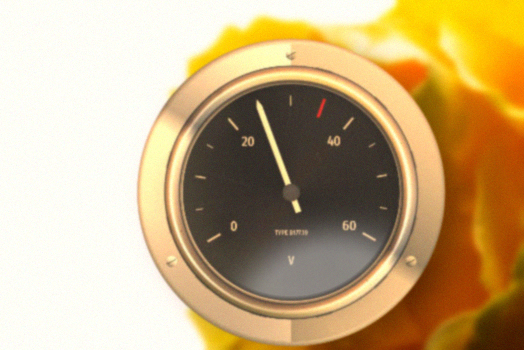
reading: 25 (V)
